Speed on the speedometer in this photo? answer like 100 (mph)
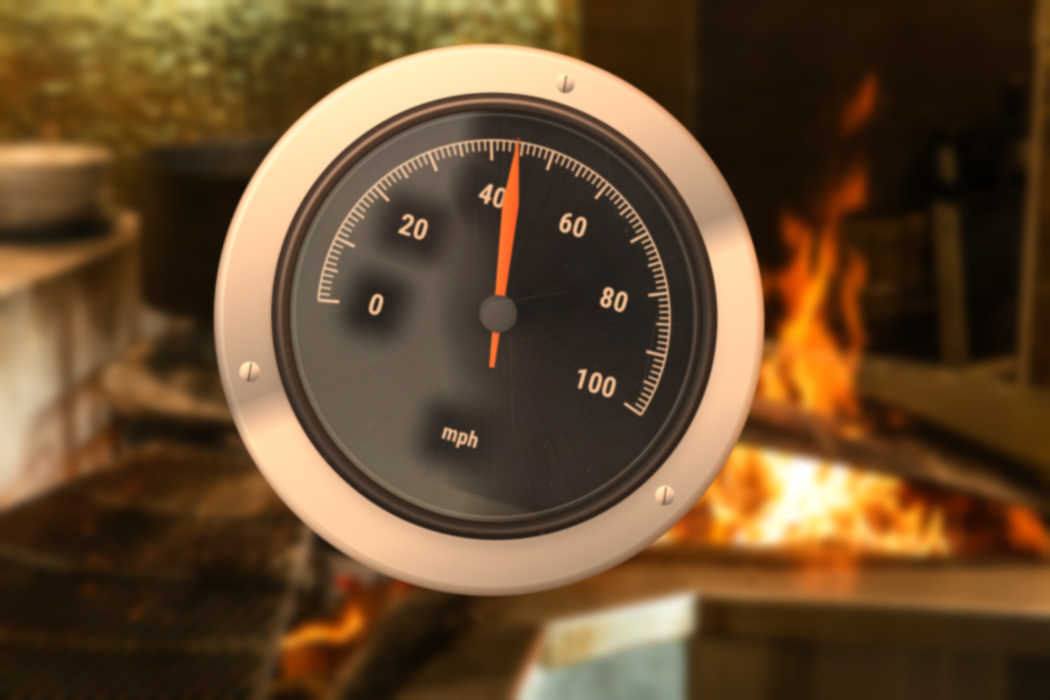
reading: 44 (mph)
